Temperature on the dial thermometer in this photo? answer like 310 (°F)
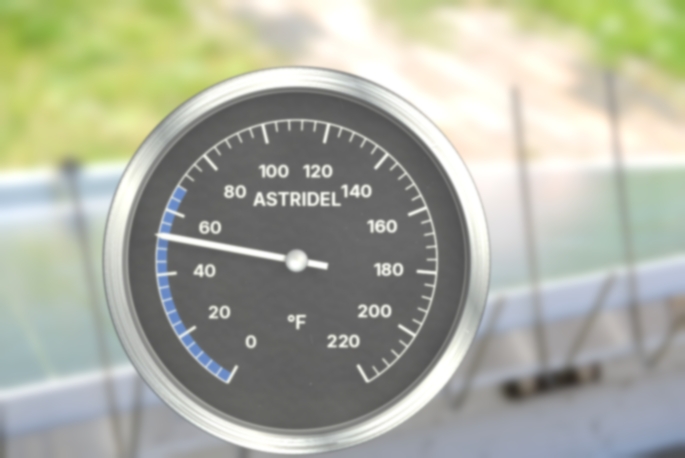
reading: 52 (°F)
